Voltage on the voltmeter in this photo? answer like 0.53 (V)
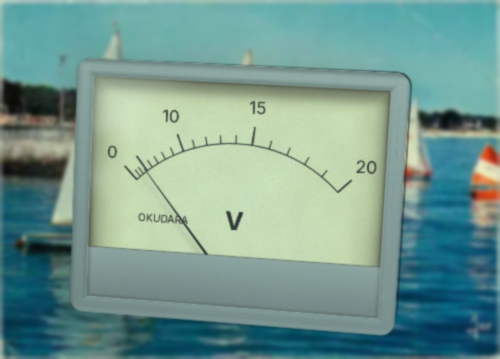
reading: 5 (V)
